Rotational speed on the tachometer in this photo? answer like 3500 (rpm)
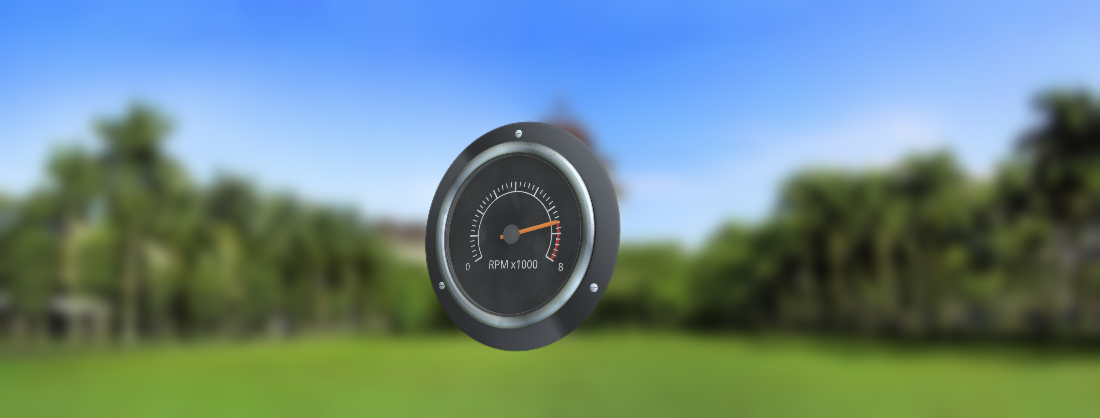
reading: 6600 (rpm)
